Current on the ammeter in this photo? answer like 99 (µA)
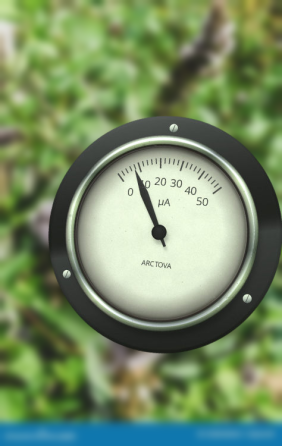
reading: 8 (µA)
